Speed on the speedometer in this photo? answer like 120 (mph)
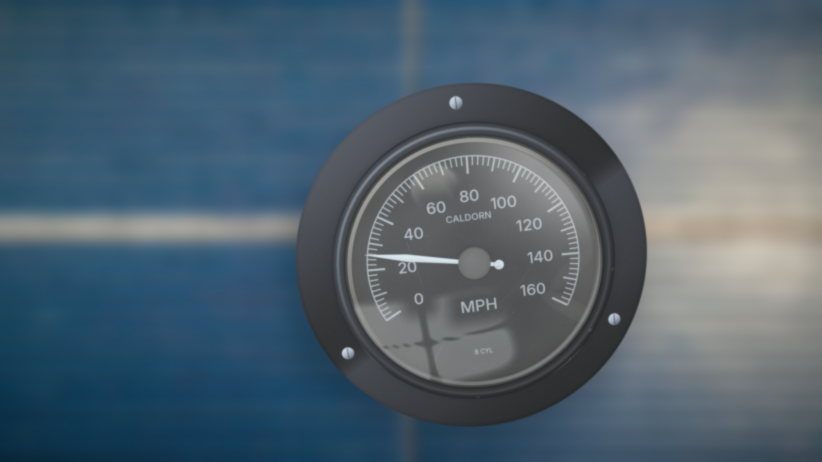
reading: 26 (mph)
